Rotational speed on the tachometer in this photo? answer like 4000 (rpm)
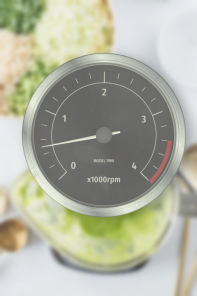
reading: 500 (rpm)
